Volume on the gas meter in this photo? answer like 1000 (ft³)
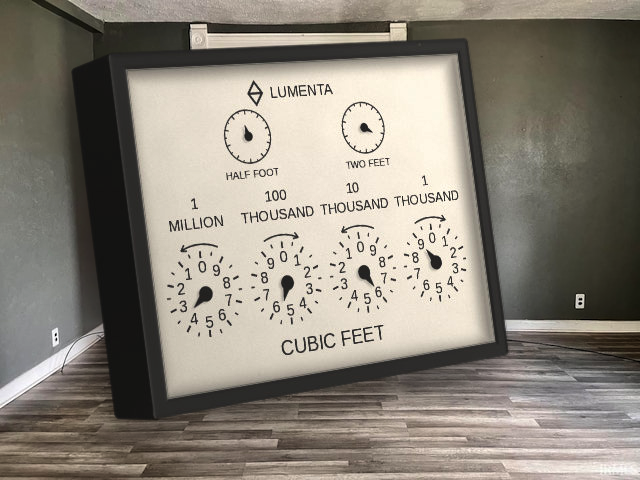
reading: 355900 (ft³)
